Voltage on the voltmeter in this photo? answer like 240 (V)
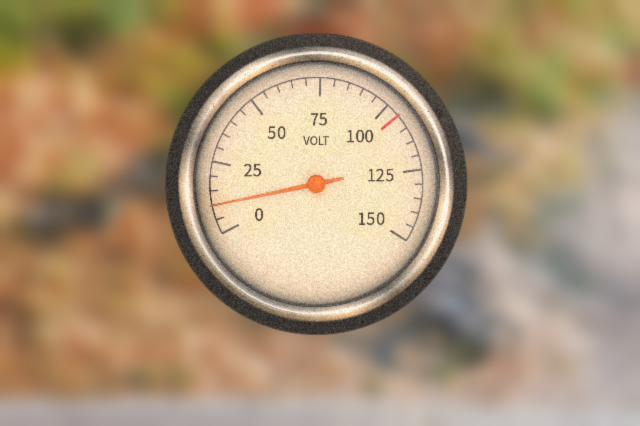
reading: 10 (V)
